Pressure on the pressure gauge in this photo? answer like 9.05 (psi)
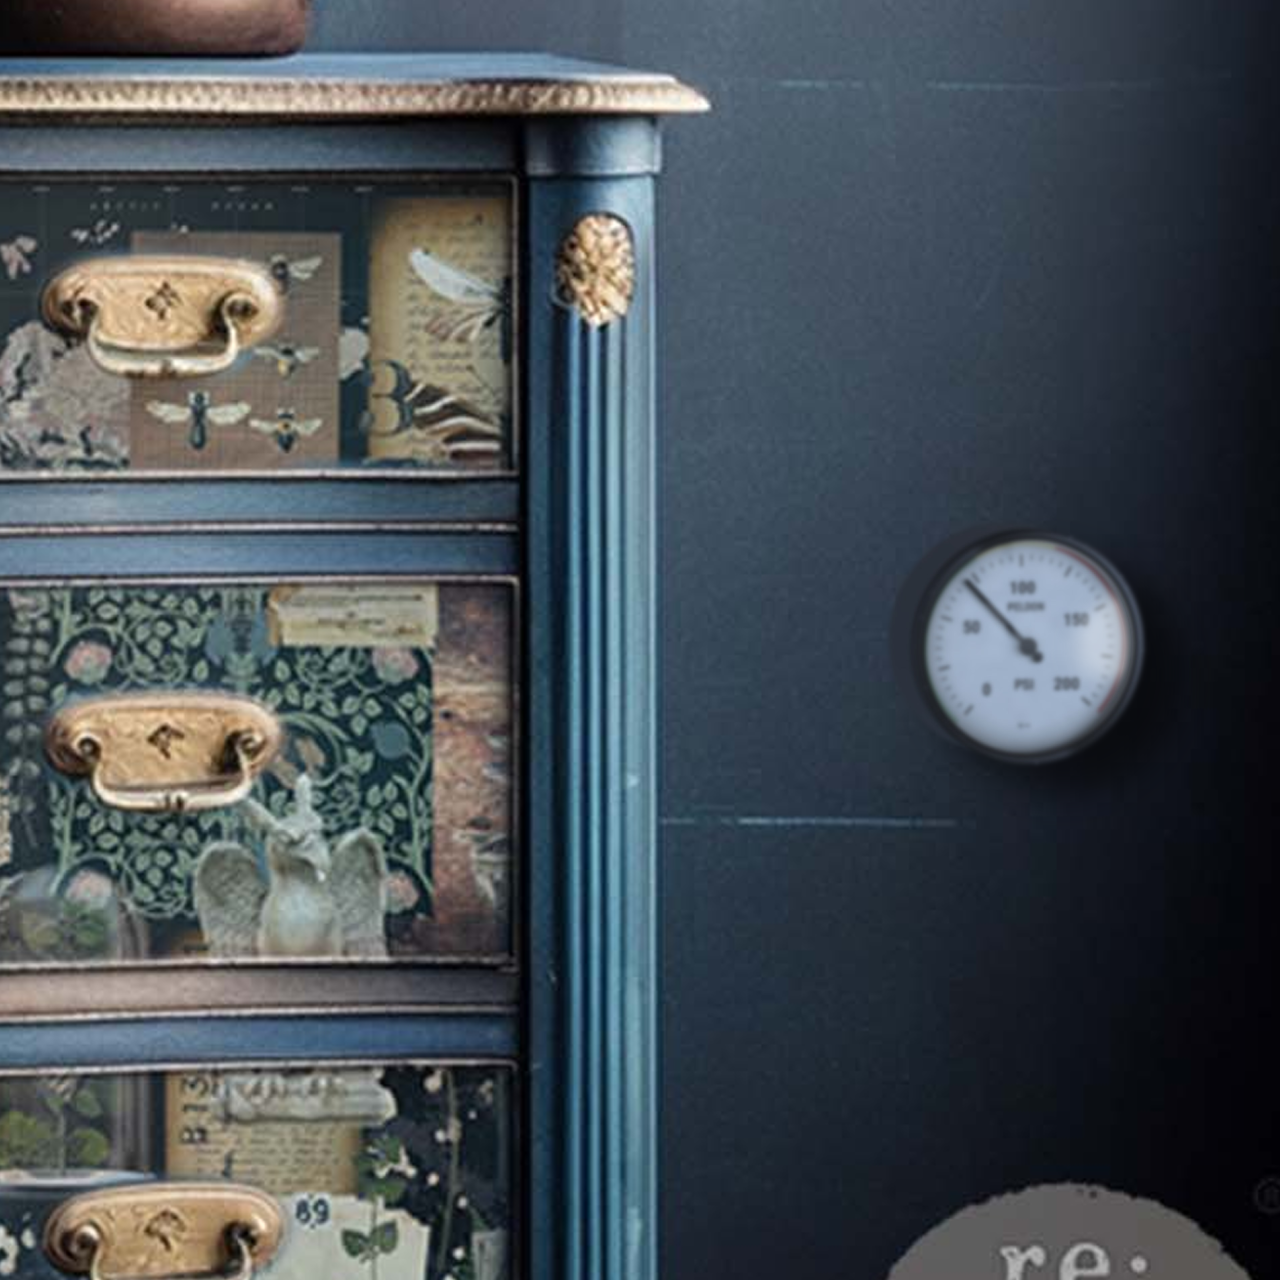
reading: 70 (psi)
